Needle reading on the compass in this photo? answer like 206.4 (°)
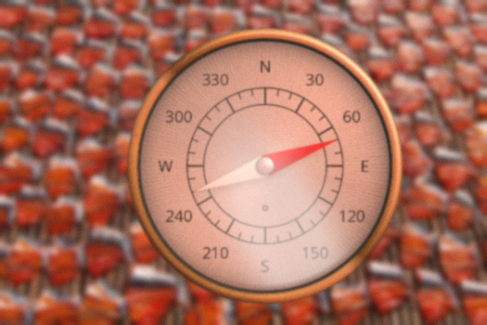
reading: 70 (°)
